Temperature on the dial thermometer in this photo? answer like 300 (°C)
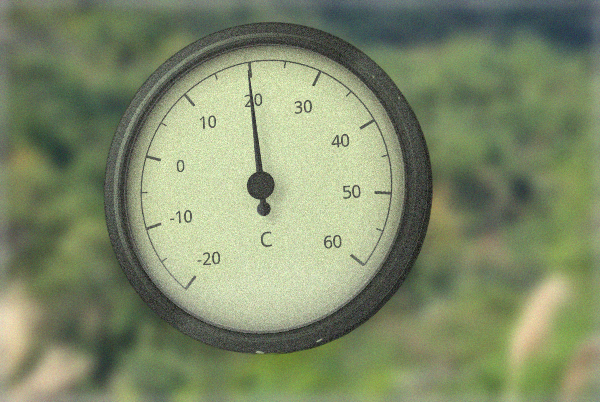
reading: 20 (°C)
